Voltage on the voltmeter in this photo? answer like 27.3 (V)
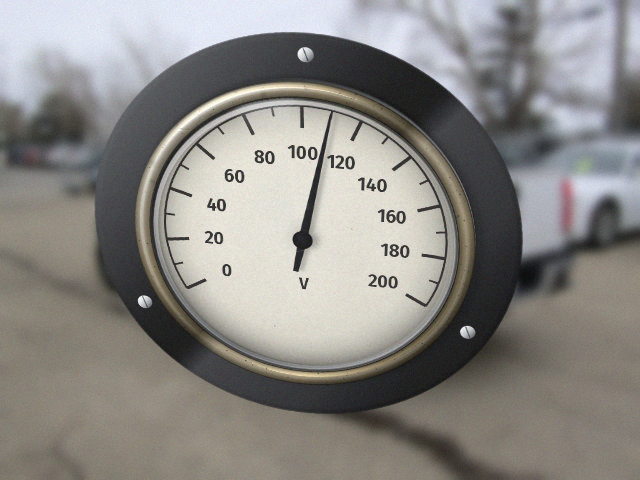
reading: 110 (V)
